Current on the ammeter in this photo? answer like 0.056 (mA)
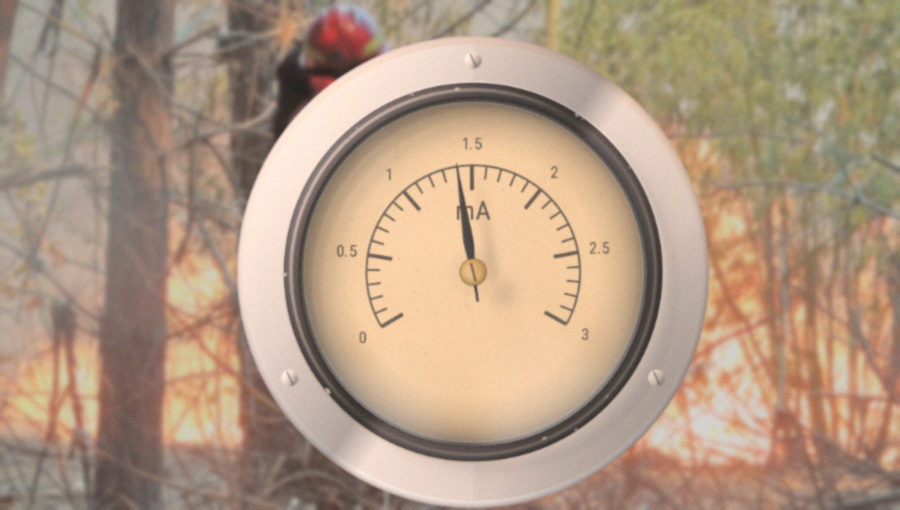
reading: 1.4 (mA)
